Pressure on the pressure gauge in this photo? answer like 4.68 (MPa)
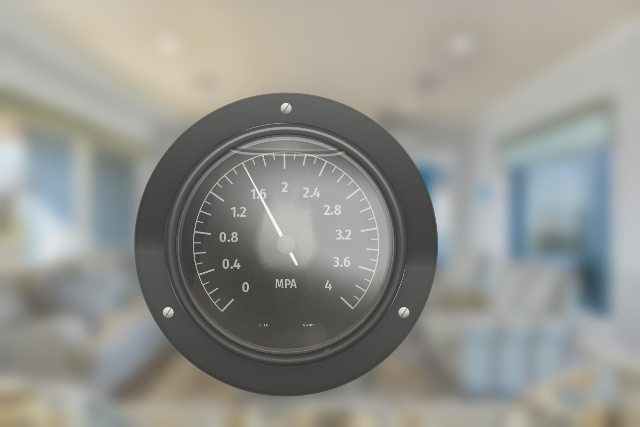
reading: 1.6 (MPa)
